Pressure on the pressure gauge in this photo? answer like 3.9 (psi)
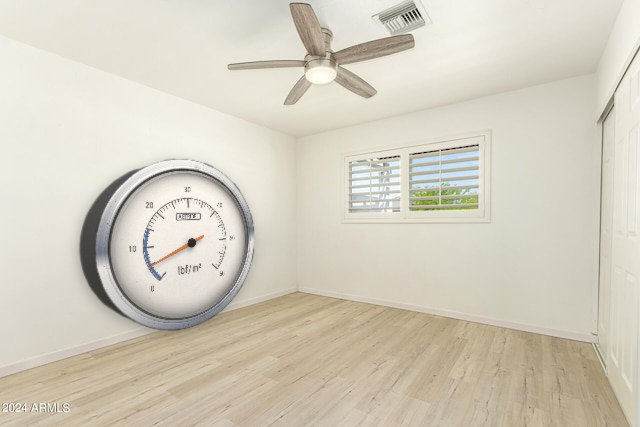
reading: 5 (psi)
